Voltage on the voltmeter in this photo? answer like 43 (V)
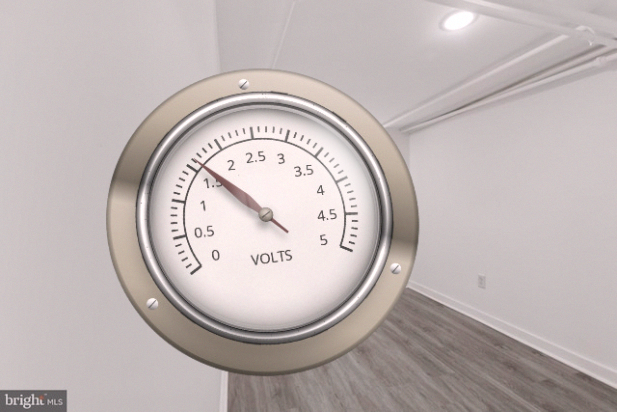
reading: 1.6 (V)
